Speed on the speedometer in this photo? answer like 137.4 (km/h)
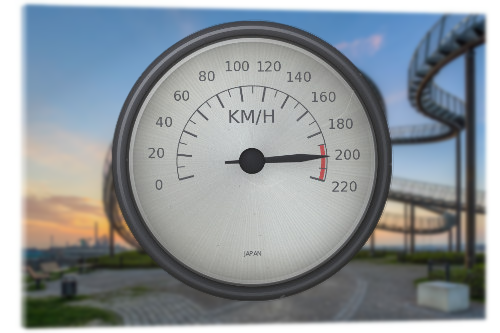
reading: 200 (km/h)
